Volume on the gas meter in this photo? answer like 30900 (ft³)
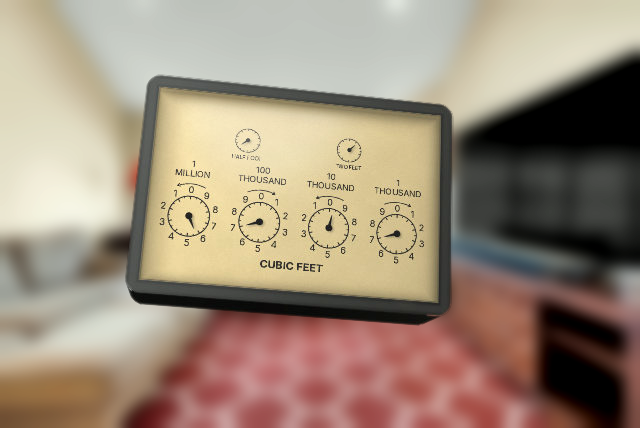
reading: 569700 (ft³)
